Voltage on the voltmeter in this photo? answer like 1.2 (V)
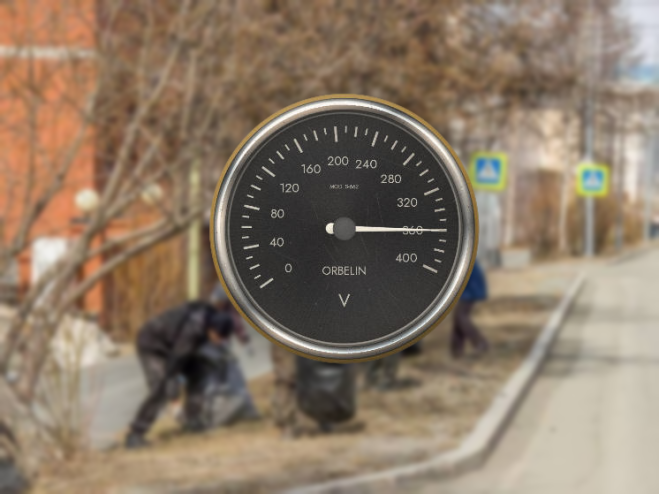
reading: 360 (V)
